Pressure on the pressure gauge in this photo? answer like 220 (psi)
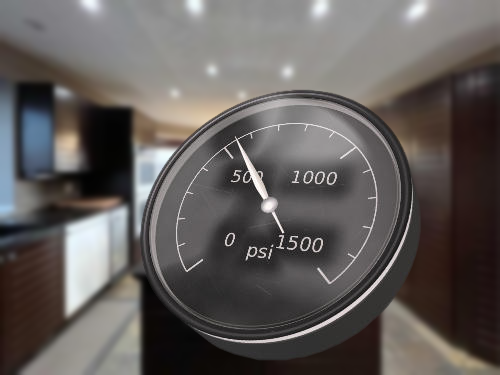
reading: 550 (psi)
